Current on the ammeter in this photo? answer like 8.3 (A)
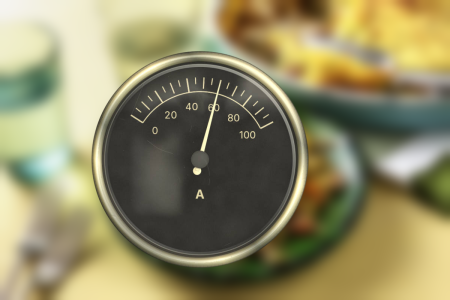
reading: 60 (A)
